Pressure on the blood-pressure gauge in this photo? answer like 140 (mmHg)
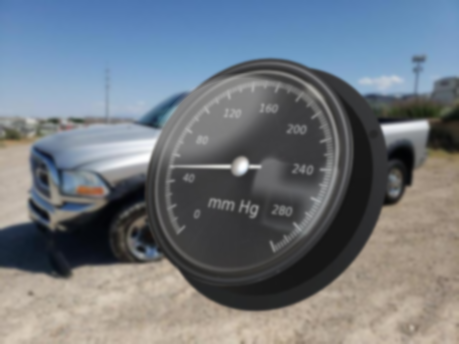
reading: 50 (mmHg)
